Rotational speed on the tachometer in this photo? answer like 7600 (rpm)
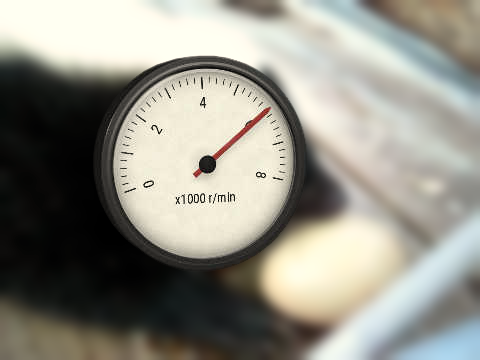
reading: 6000 (rpm)
